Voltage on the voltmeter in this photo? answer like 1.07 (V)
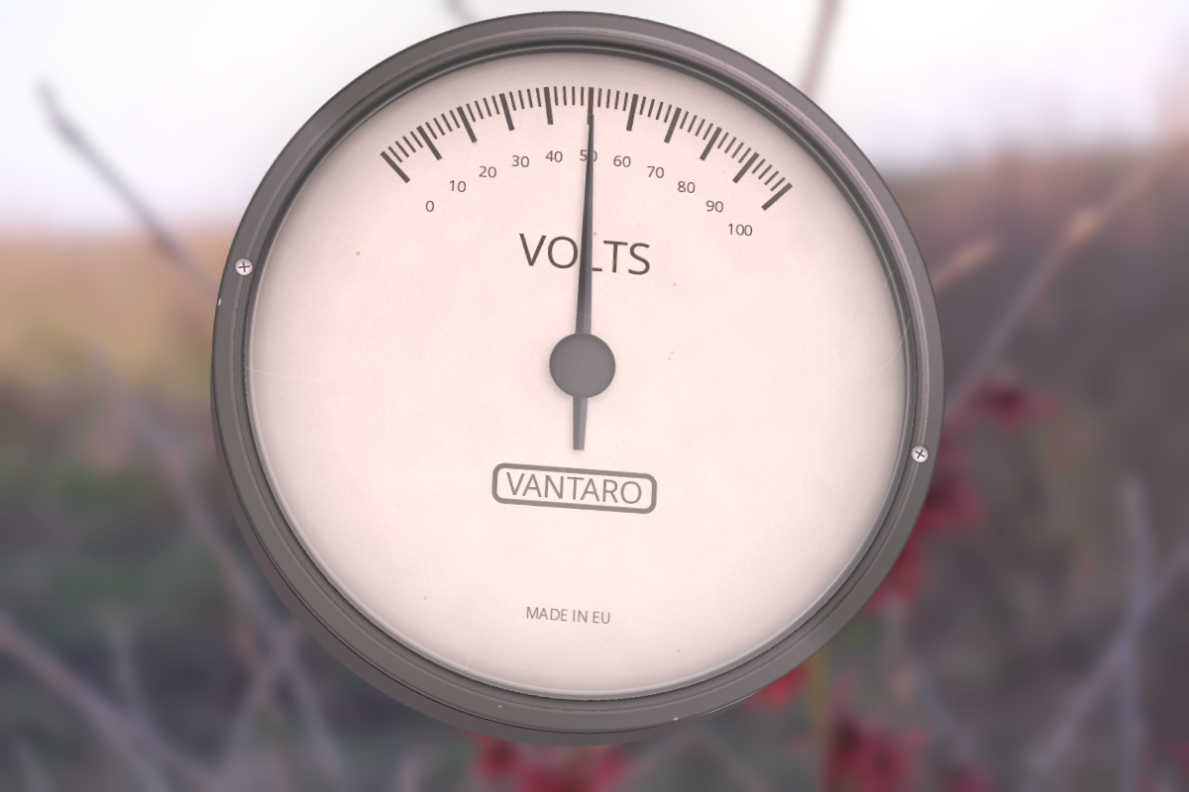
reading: 50 (V)
